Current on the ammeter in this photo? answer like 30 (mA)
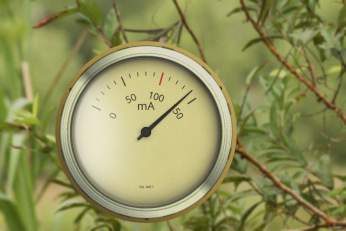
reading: 140 (mA)
